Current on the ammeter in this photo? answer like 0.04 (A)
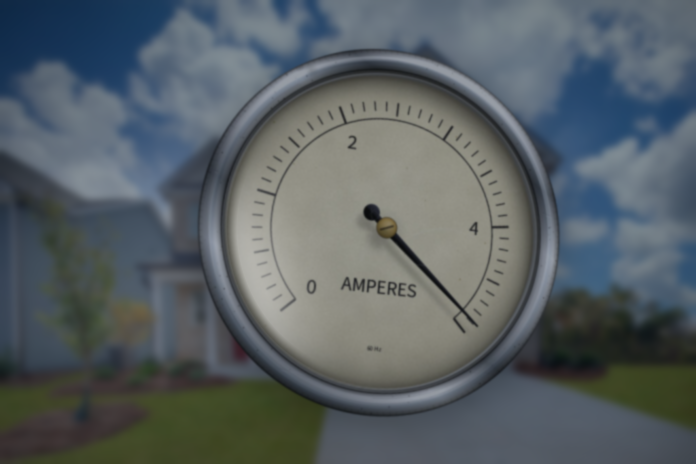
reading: 4.9 (A)
